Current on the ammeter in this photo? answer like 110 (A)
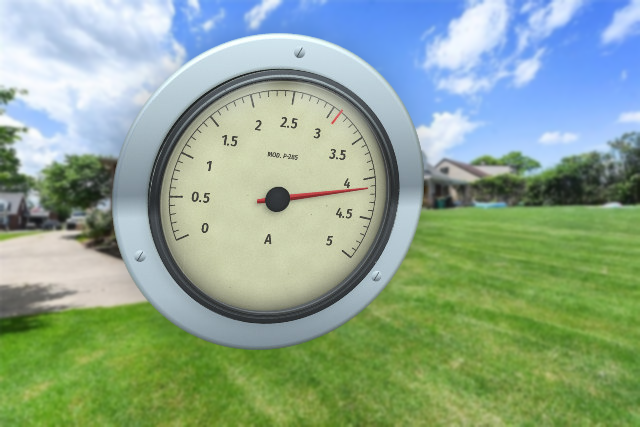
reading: 4.1 (A)
